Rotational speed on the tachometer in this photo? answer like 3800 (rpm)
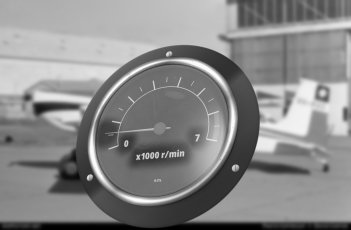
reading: 500 (rpm)
